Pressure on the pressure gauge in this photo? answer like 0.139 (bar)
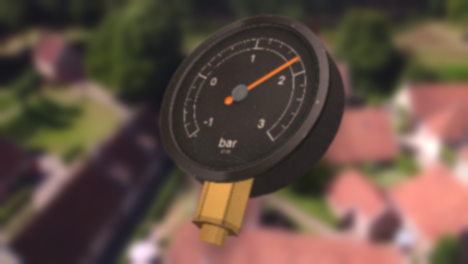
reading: 1.8 (bar)
